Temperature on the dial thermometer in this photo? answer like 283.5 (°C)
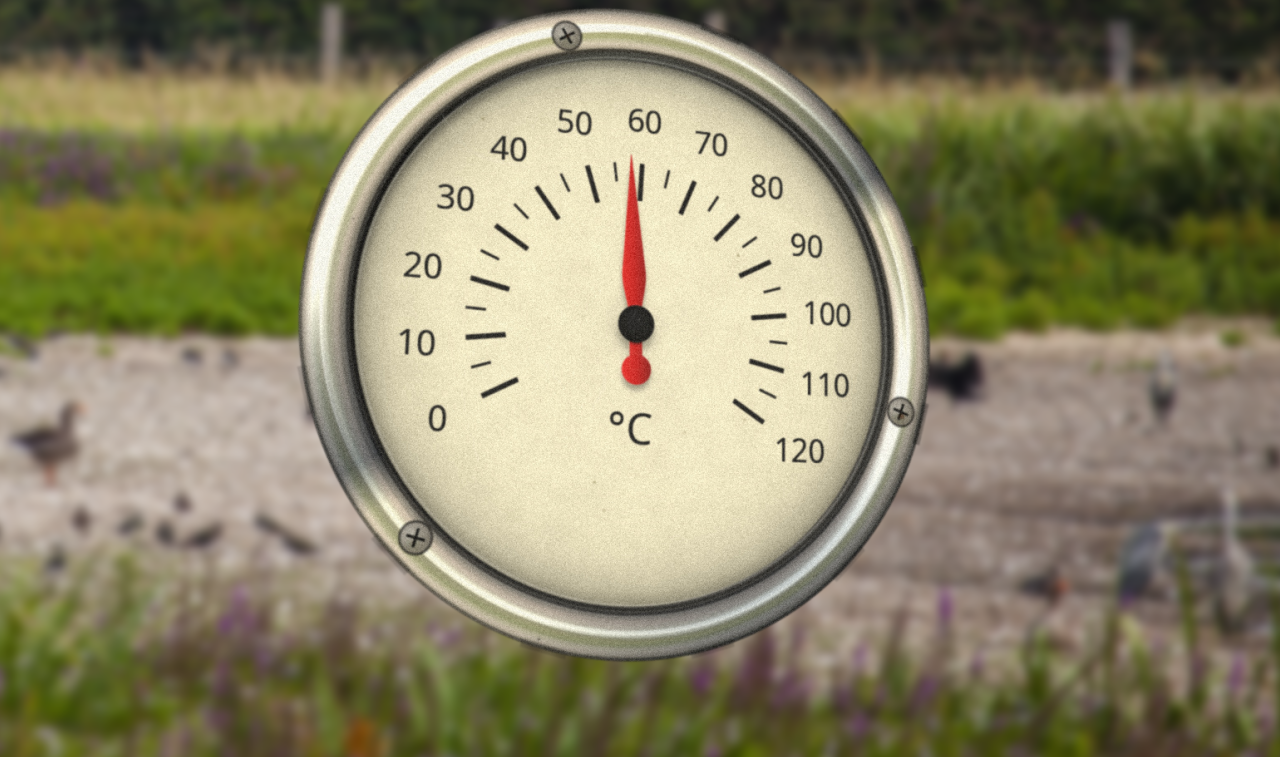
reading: 57.5 (°C)
